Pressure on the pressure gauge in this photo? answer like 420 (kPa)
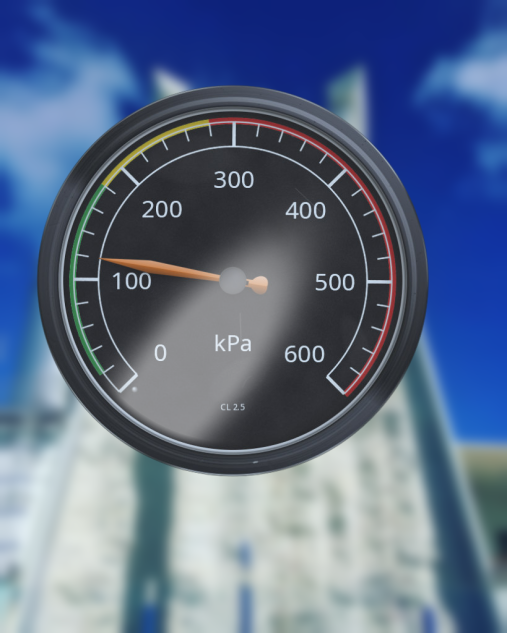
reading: 120 (kPa)
